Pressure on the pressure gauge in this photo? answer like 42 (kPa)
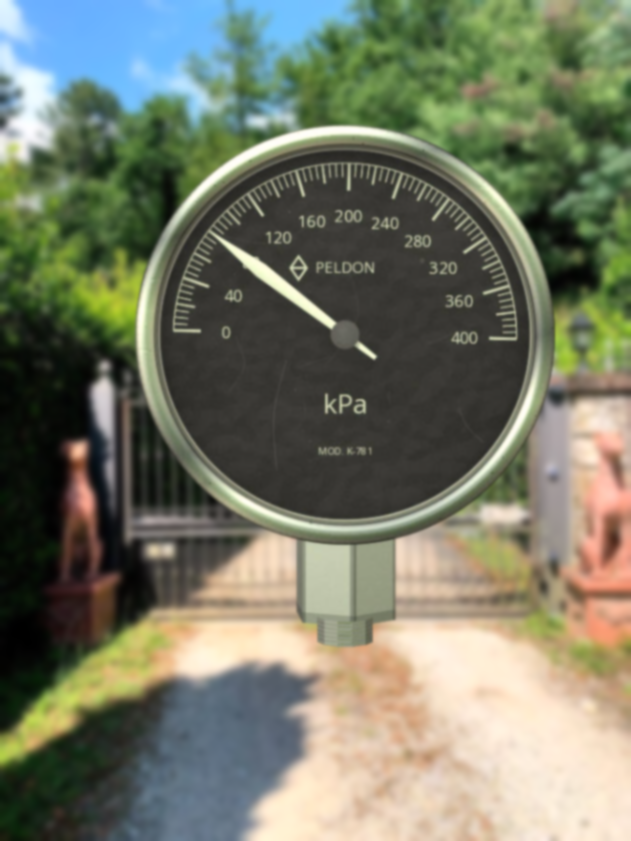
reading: 80 (kPa)
